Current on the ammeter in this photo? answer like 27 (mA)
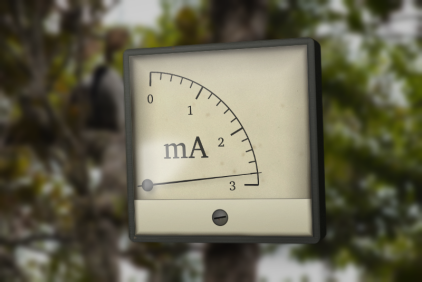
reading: 2.8 (mA)
